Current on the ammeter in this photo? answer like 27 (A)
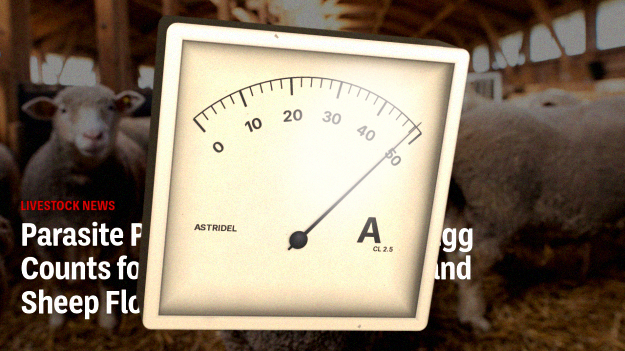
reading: 48 (A)
